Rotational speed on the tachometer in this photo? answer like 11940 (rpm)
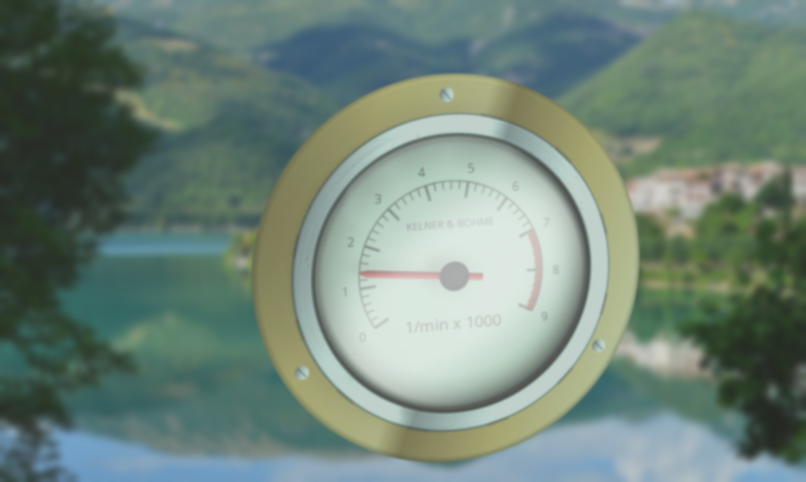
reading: 1400 (rpm)
